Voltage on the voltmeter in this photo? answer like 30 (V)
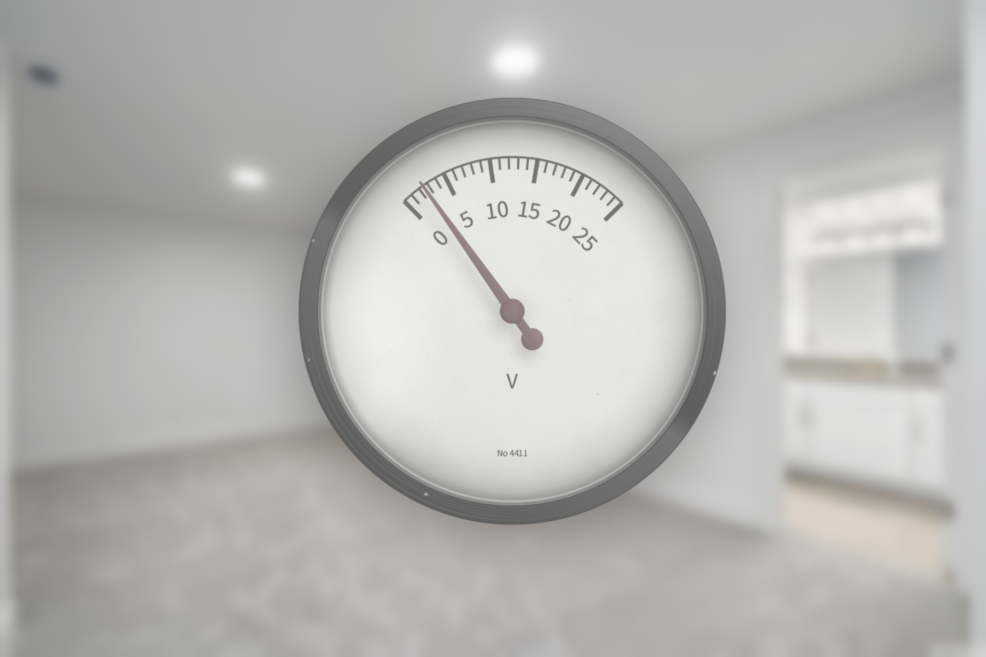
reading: 2.5 (V)
